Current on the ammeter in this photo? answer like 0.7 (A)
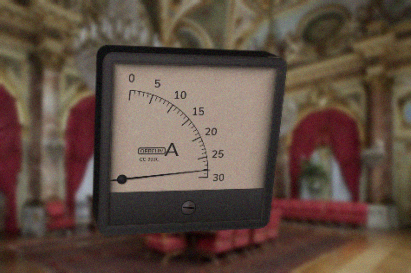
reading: 28 (A)
